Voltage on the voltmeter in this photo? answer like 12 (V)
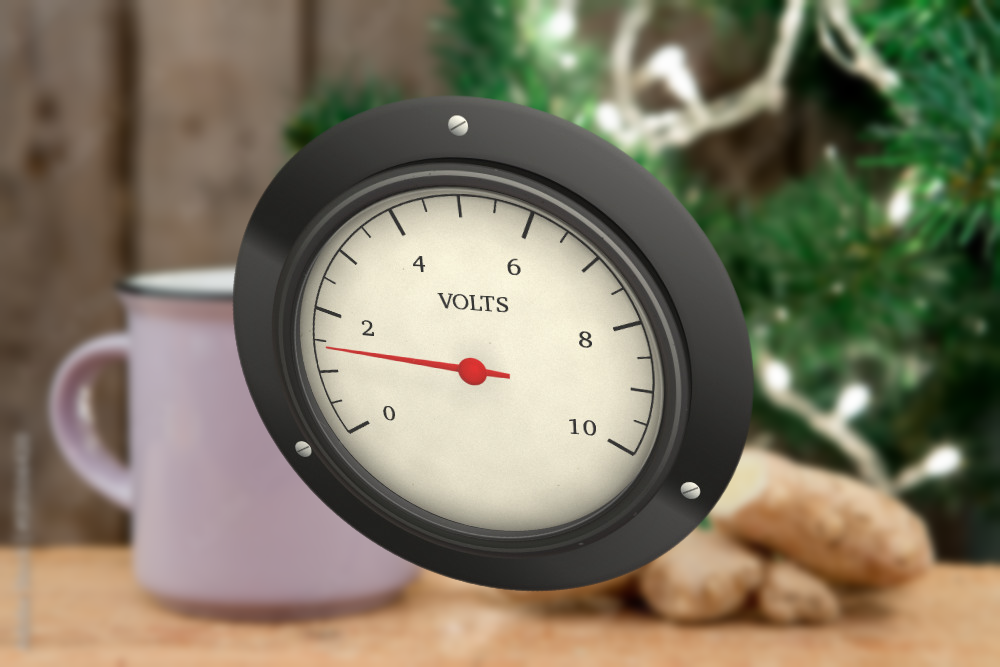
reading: 1.5 (V)
